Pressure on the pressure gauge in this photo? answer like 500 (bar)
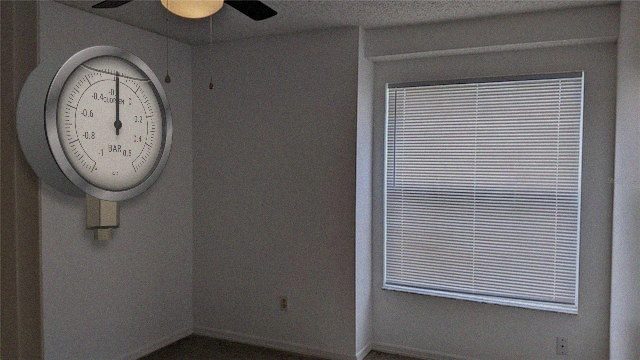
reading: -0.2 (bar)
